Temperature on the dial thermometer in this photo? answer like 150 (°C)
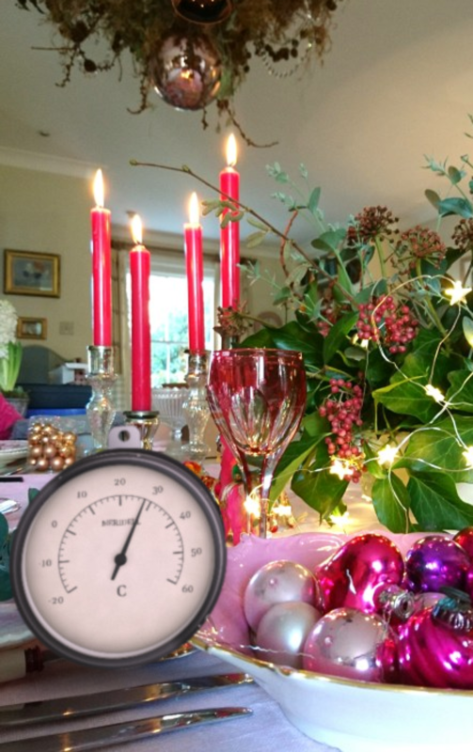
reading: 28 (°C)
